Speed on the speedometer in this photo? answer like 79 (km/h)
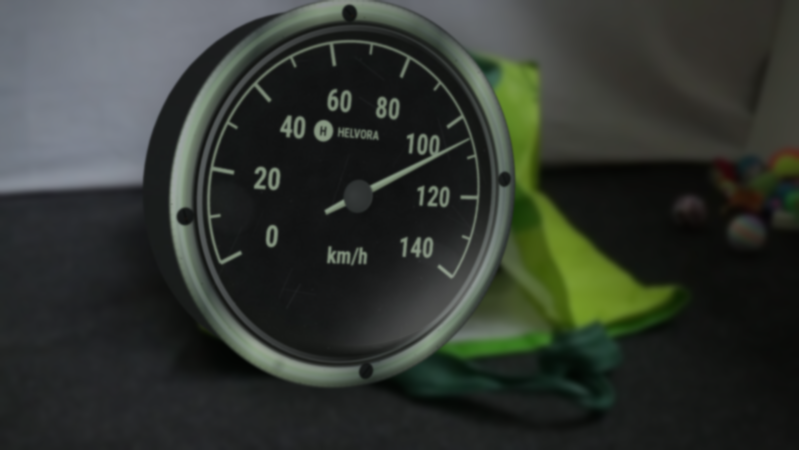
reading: 105 (km/h)
